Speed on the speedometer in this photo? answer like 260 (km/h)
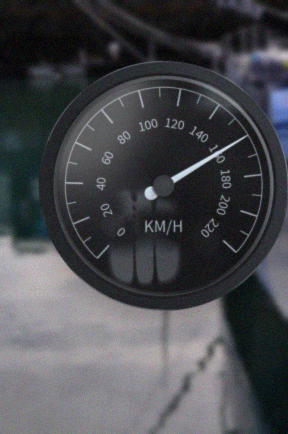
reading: 160 (km/h)
